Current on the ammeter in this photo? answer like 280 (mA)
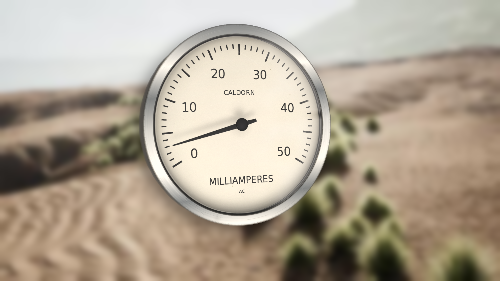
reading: 3 (mA)
